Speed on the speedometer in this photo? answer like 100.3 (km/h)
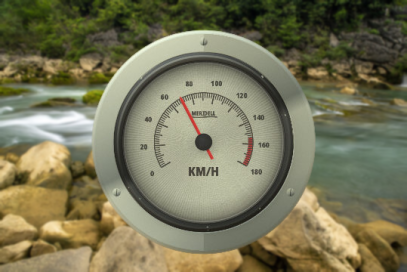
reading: 70 (km/h)
